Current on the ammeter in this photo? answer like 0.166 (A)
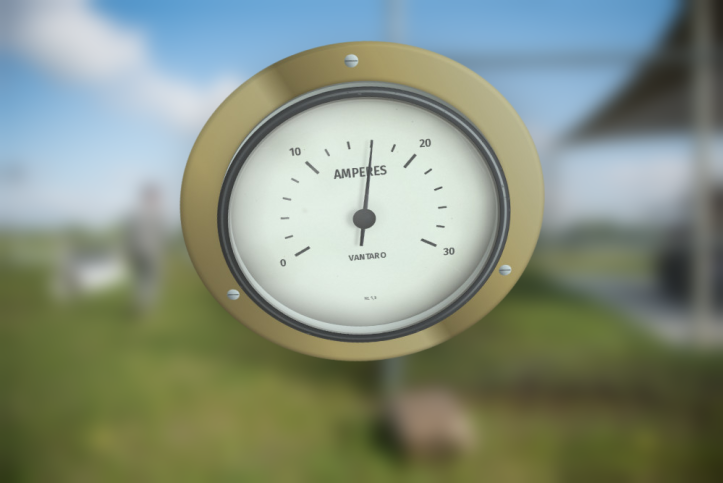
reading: 16 (A)
